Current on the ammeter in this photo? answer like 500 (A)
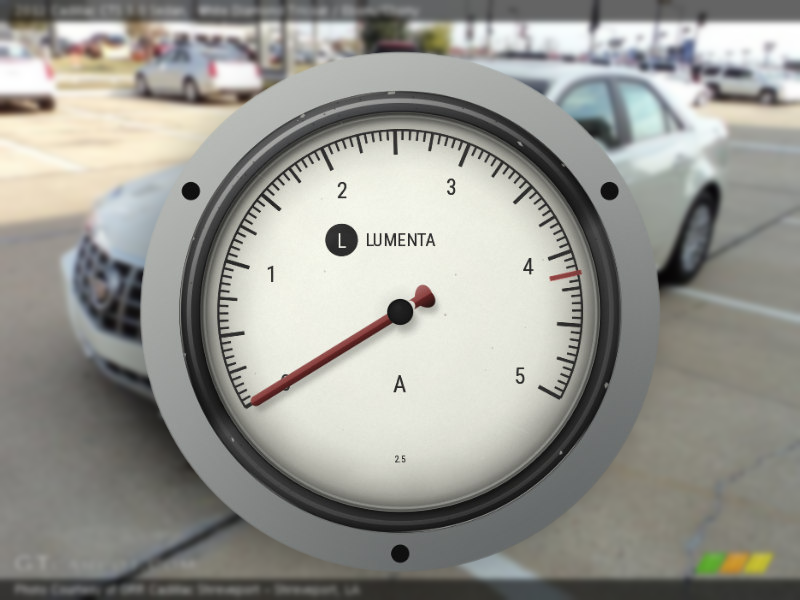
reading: 0 (A)
